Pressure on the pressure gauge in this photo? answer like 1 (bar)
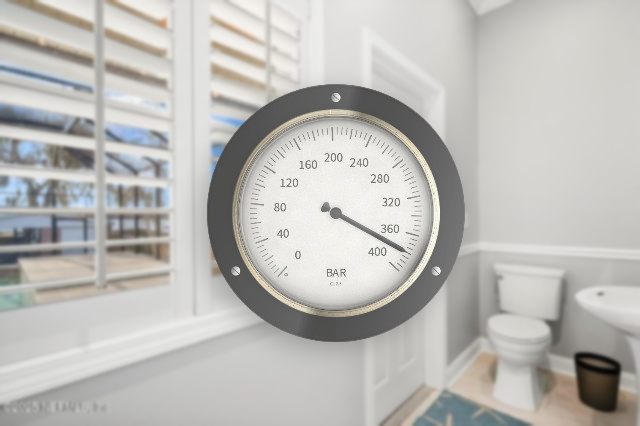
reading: 380 (bar)
